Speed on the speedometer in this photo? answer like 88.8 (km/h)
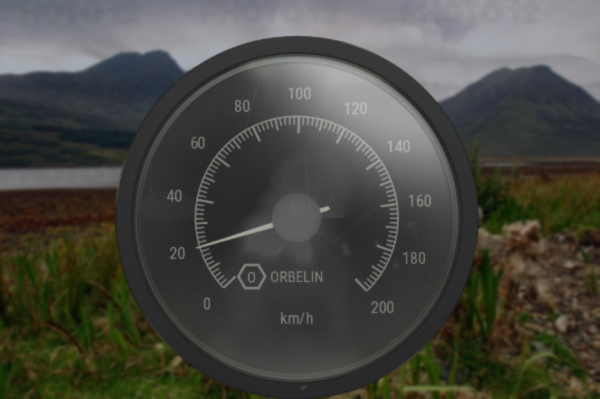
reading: 20 (km/h)
